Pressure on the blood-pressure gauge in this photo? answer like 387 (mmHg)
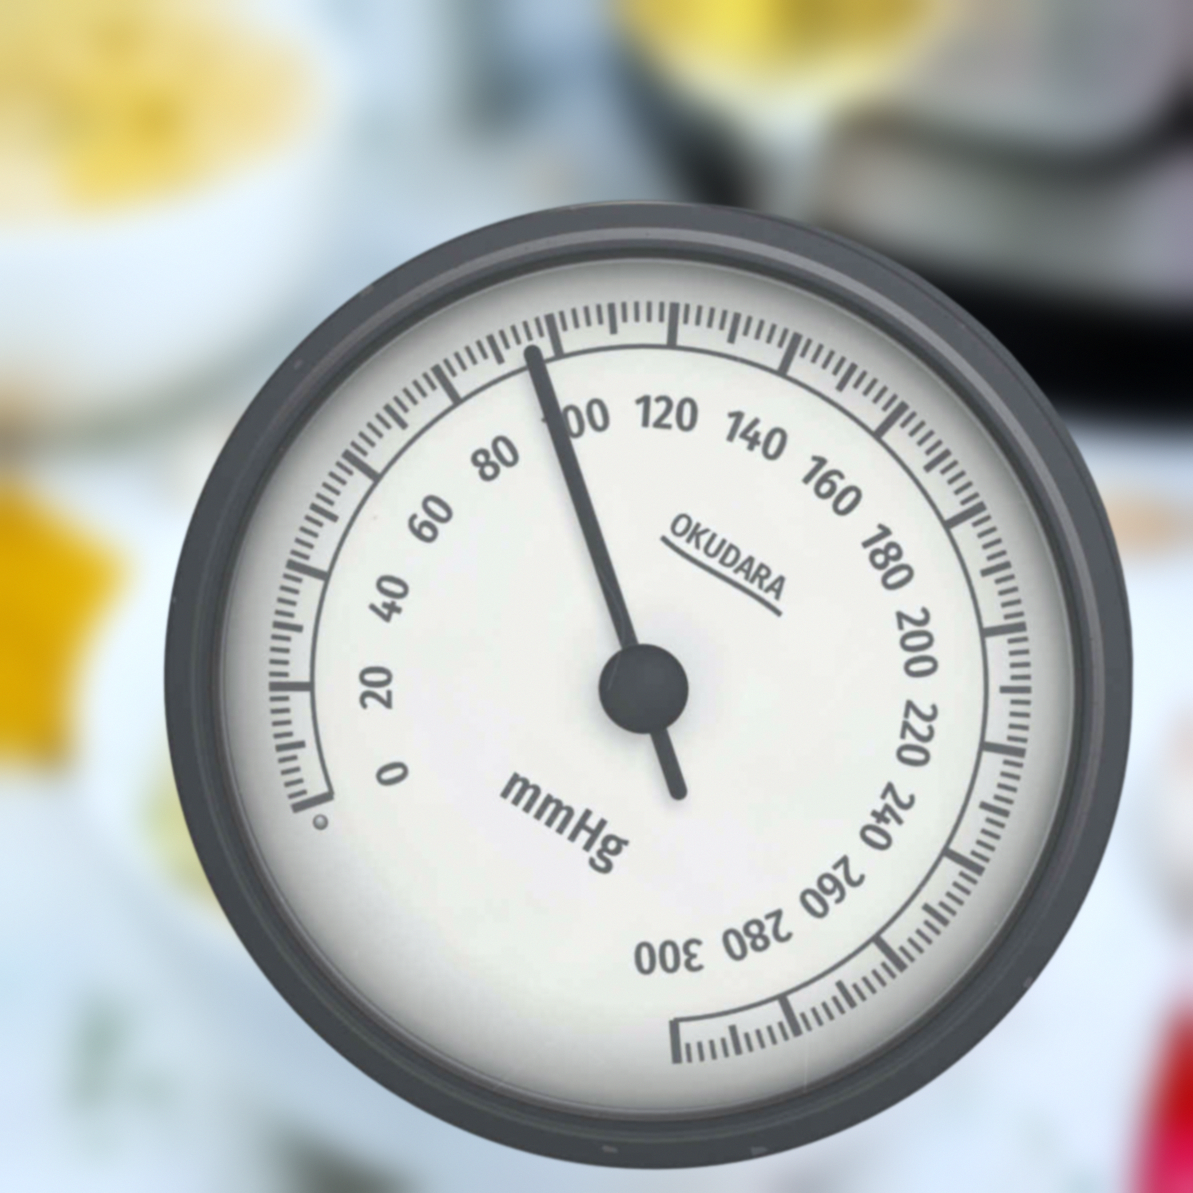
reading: 96 (mmHg)
